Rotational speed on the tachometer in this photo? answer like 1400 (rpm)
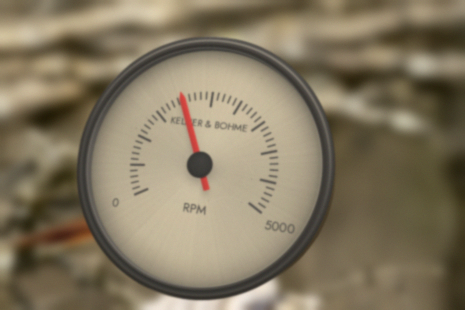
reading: 2000 (rpm)
